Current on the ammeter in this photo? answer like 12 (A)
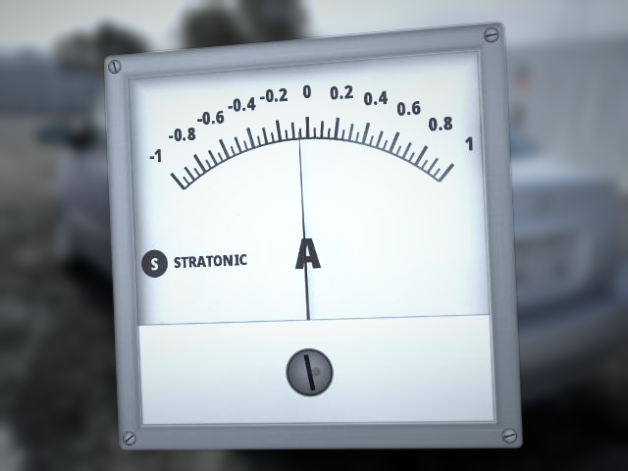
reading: -0.05 (A)
